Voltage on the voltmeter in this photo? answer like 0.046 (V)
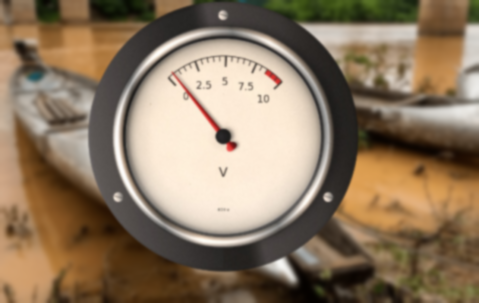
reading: 0.5 (V)
